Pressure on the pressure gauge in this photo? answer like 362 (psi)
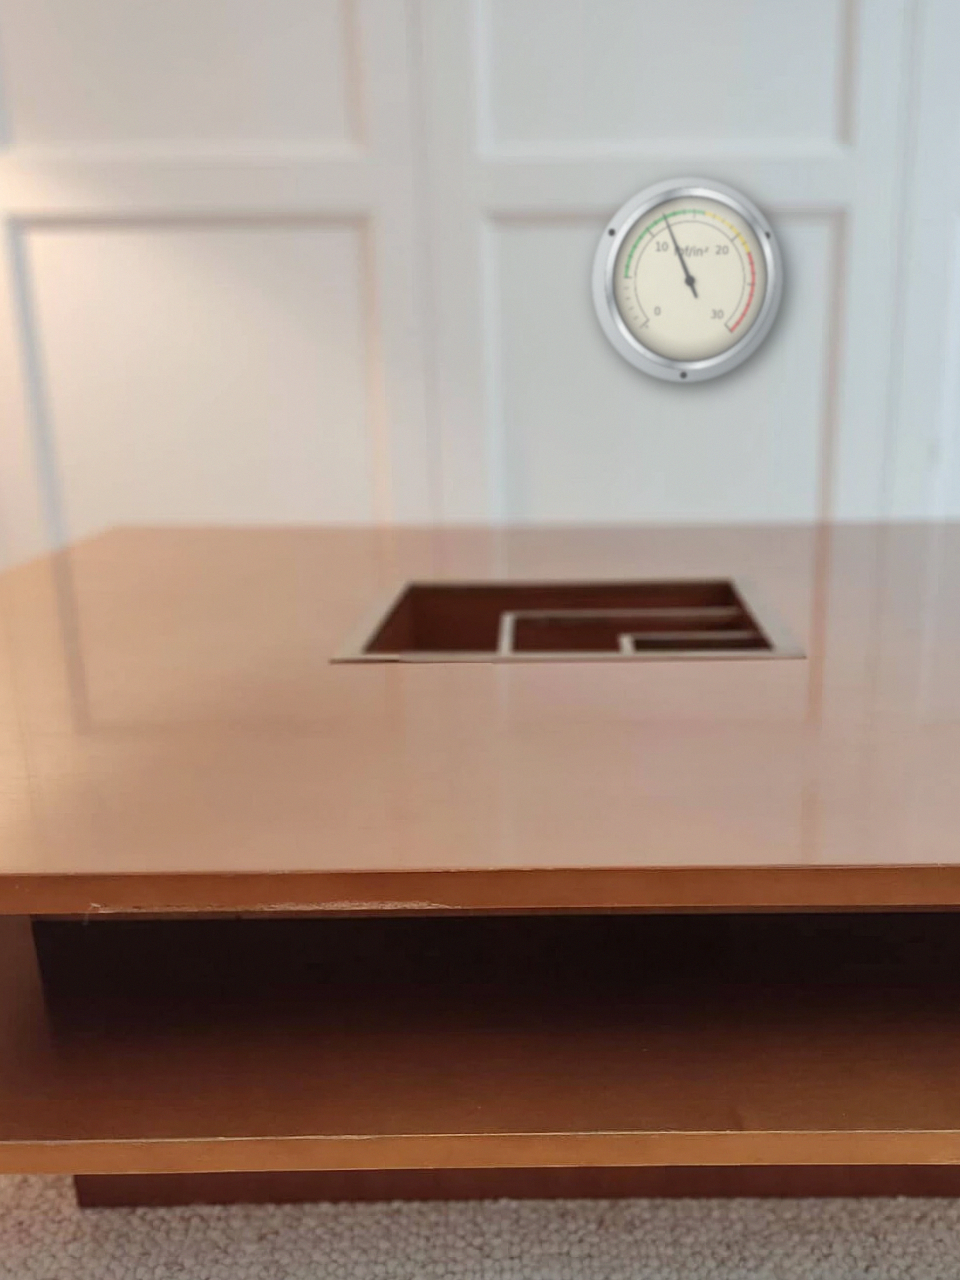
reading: 12 (psi)
